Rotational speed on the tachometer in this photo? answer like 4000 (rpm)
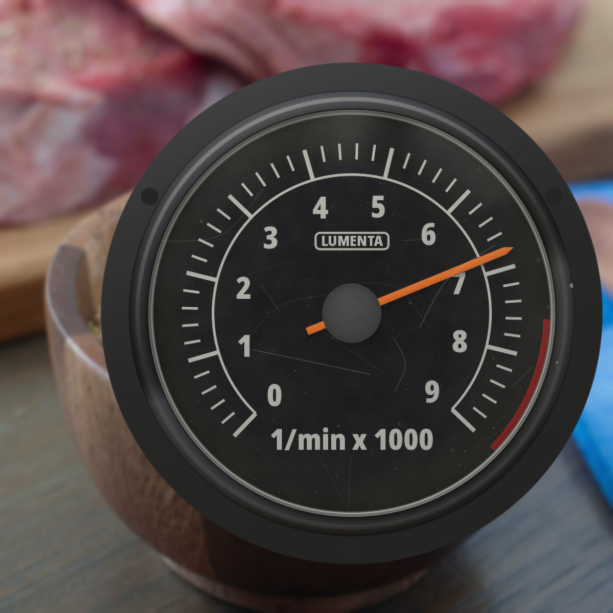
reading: 6800 (rpm)
